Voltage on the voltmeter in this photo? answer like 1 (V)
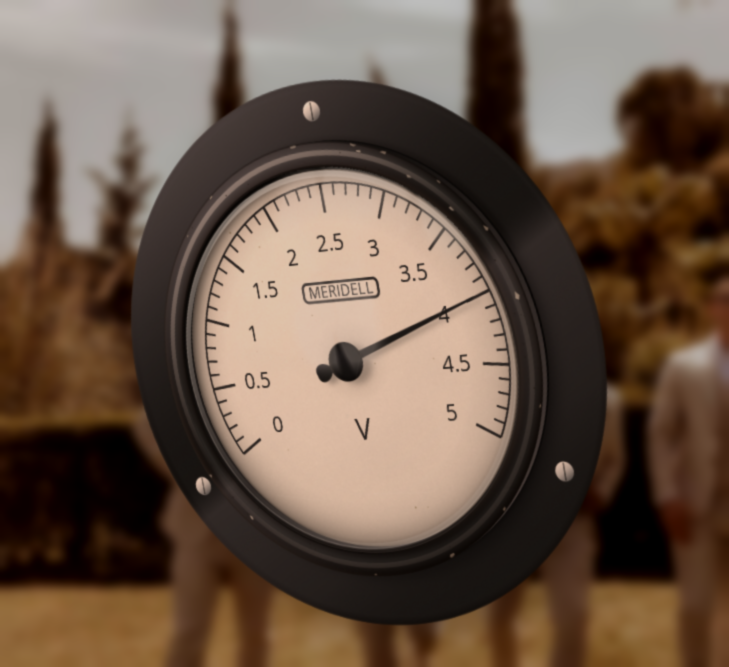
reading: 4 (V)
